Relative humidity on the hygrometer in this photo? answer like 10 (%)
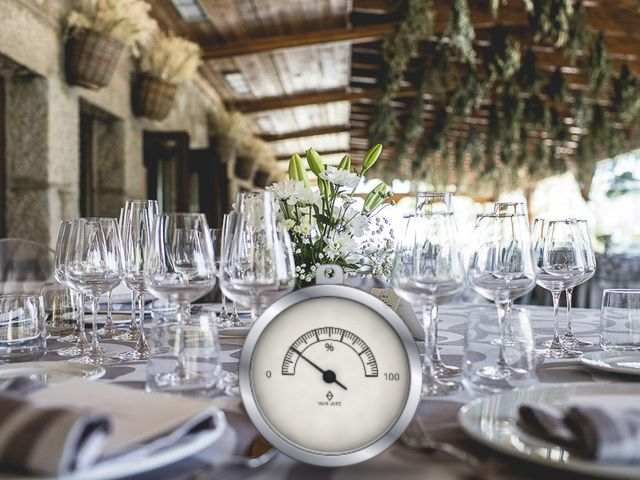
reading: 20 (%)
